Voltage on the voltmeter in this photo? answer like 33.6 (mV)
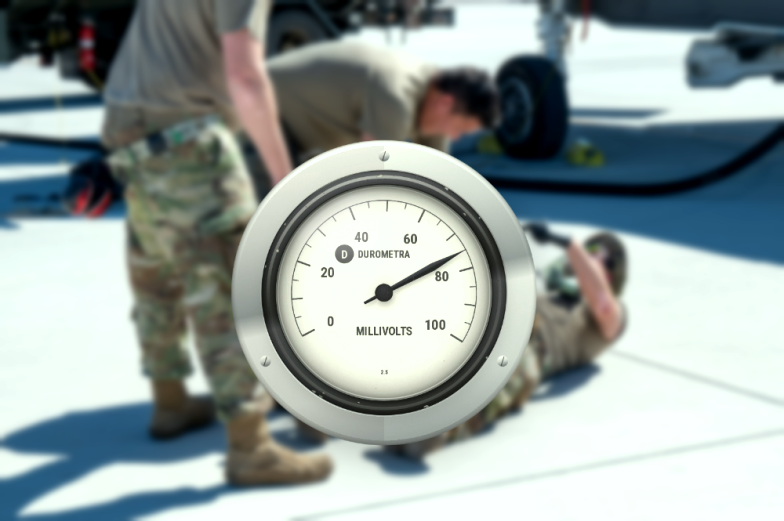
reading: 75 (mV)
